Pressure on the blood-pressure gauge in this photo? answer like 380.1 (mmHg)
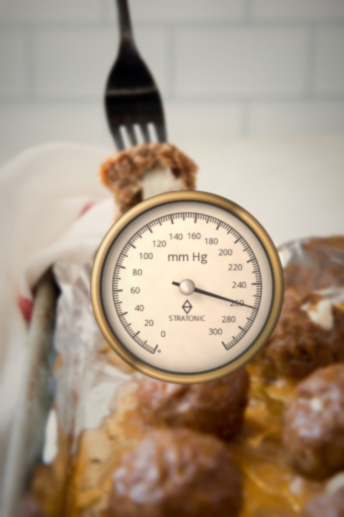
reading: 260 (mmHg)
